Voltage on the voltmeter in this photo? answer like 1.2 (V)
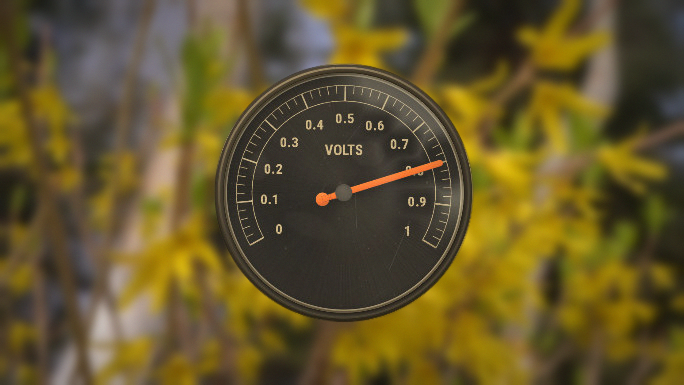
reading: 0.8 (V)
